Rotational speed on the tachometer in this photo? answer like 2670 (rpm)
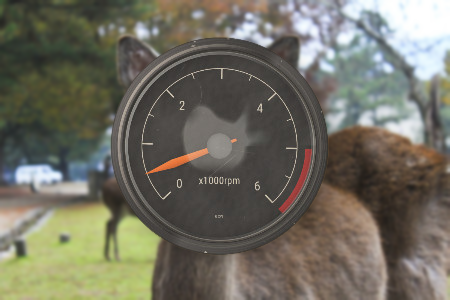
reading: 500 (rpm)
